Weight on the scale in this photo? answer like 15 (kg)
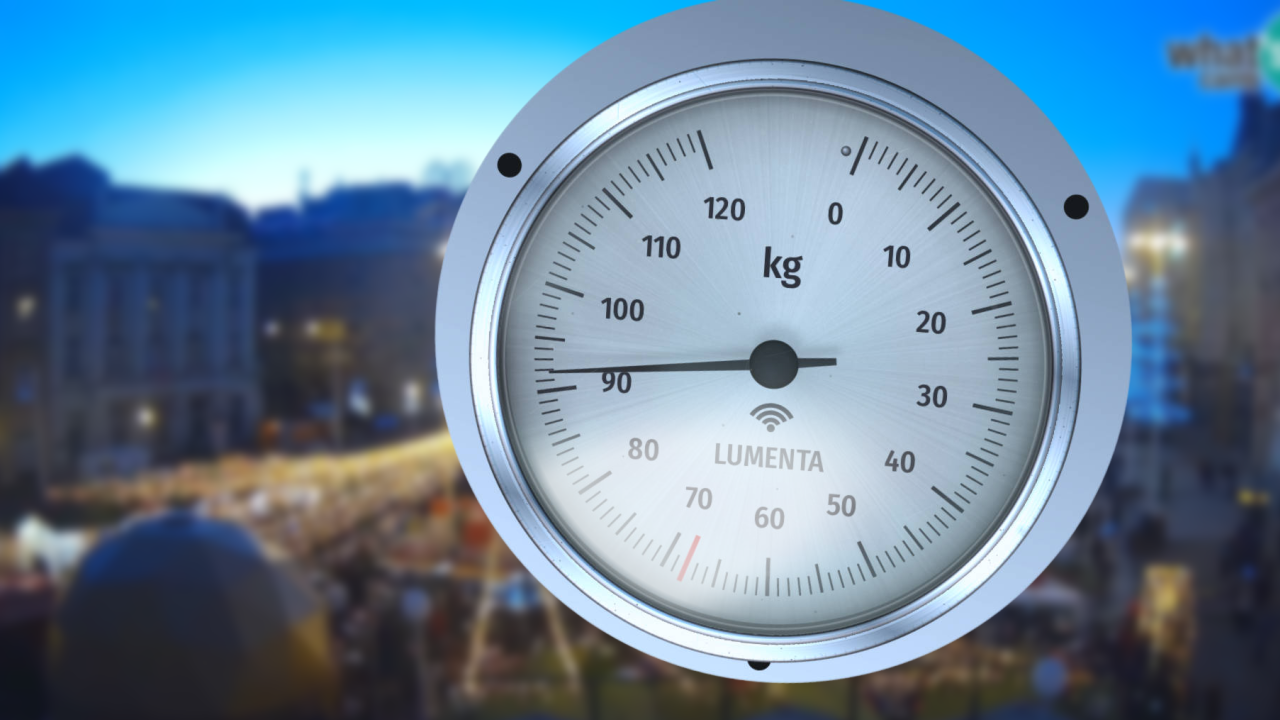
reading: 92 (kg)
